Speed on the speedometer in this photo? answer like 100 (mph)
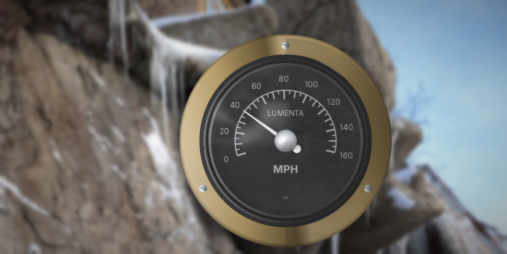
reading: 40 (mph)
